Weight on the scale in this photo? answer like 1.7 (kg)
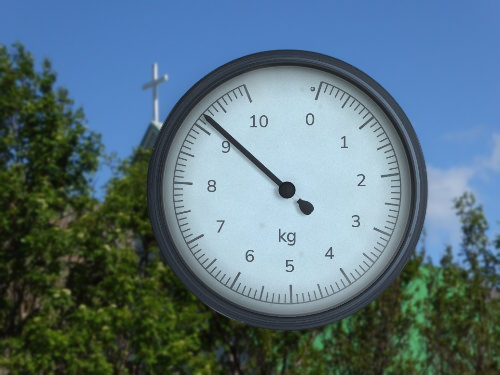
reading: 9.2 (kg)
